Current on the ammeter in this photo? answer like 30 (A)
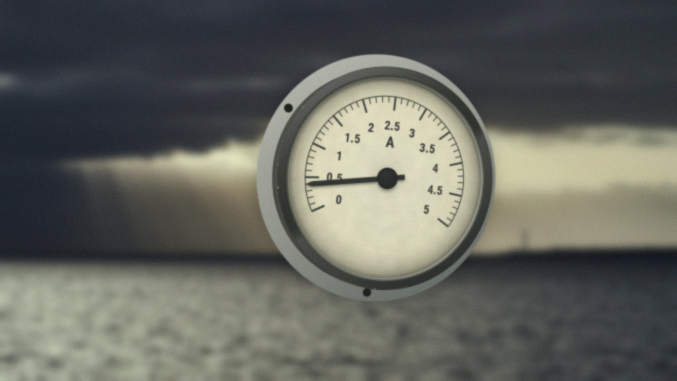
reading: 0.4 (A)
